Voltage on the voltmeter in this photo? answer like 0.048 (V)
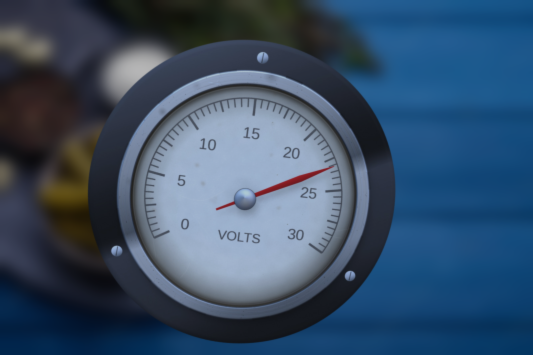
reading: 23 (V)
